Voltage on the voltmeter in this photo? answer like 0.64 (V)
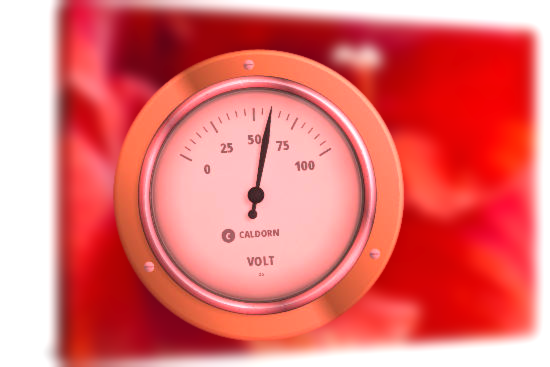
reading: 60 (V)
